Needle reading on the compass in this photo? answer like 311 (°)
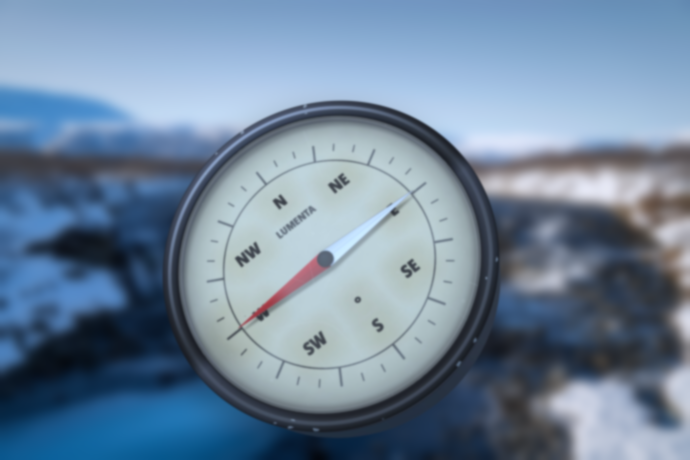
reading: 270 (°)
